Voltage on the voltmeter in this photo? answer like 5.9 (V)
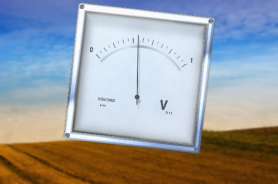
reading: 0.45 (V)
